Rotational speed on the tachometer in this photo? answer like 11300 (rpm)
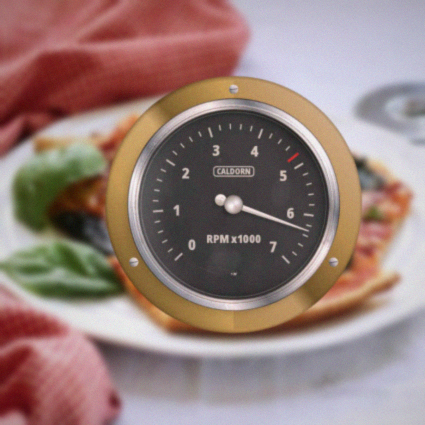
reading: 6300 (rpm)
